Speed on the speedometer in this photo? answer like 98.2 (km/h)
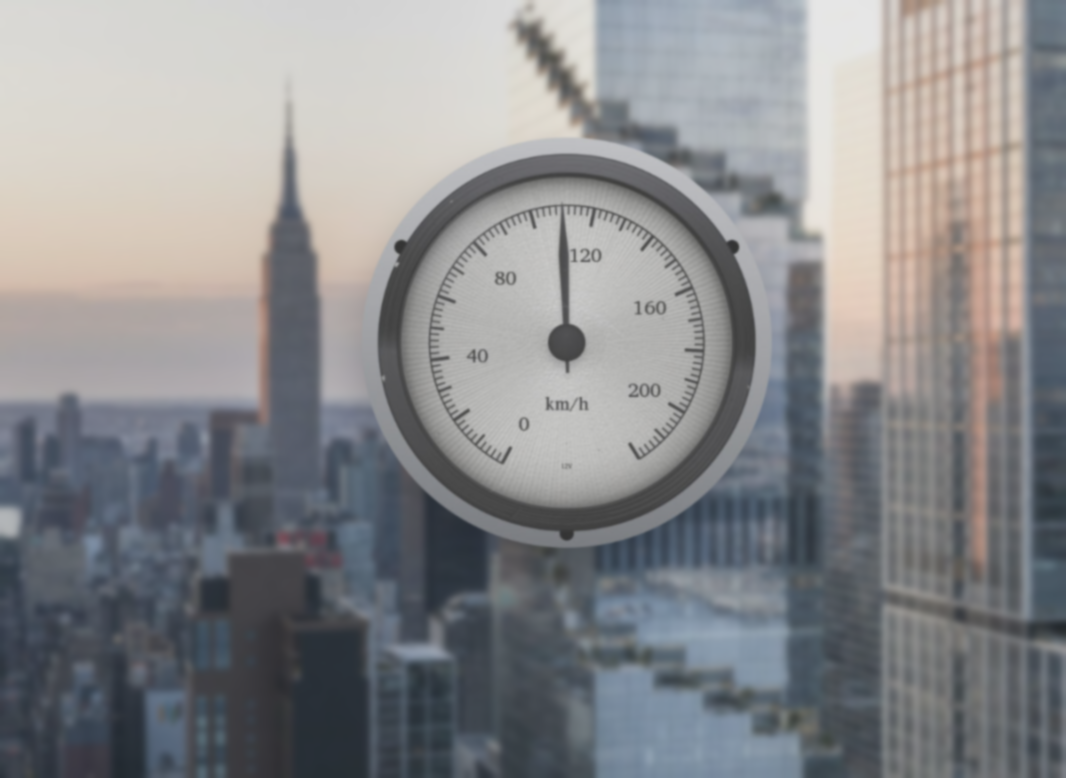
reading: 110 (km/h)
